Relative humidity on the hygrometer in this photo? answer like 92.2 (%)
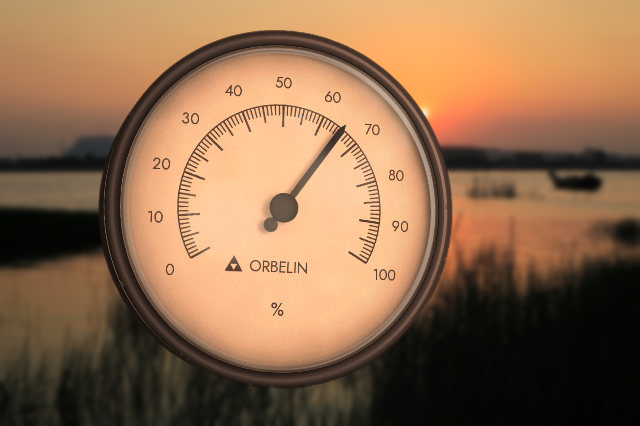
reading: 65 (%)
